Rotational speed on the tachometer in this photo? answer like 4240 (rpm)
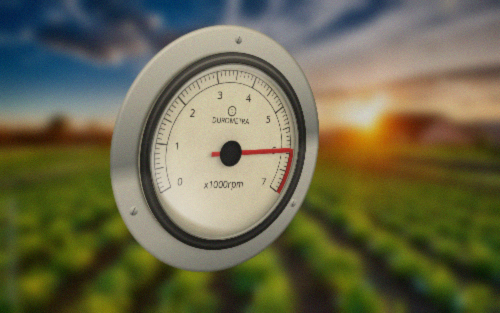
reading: 6000 (rpm)
